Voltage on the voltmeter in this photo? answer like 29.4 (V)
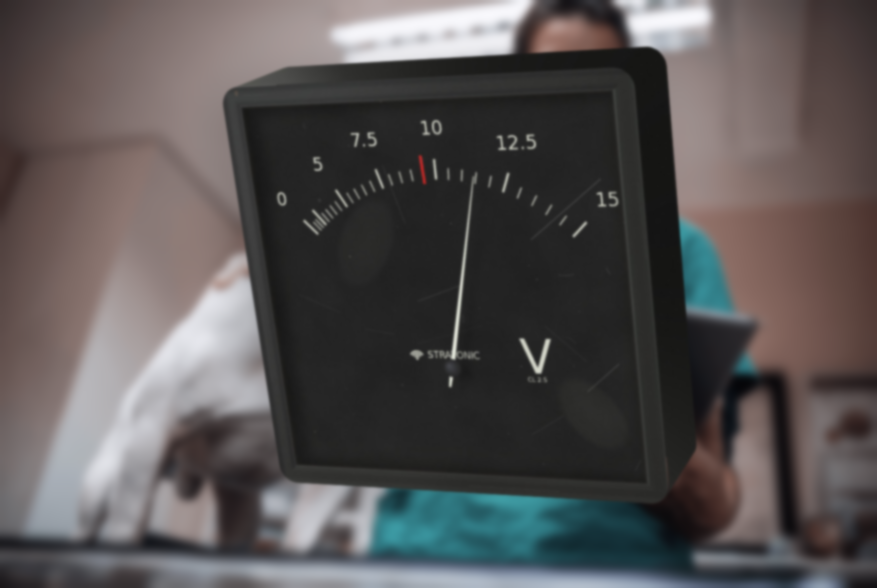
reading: 11.5 (V)
